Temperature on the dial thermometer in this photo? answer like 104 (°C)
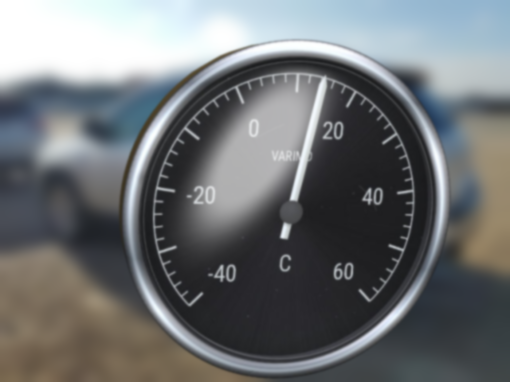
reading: 14 (°C)
